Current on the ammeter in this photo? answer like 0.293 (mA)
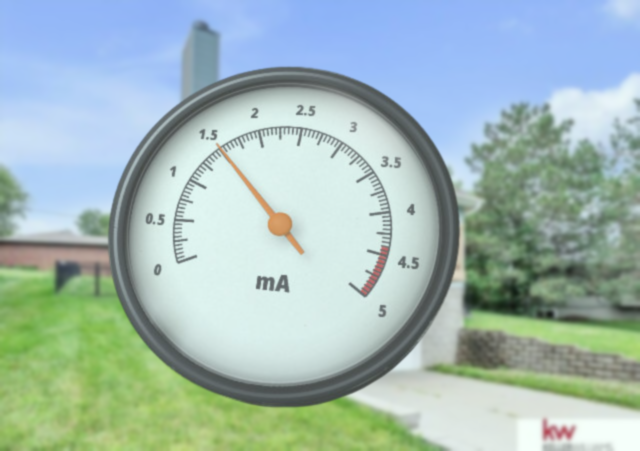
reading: 1.5 (mA)
